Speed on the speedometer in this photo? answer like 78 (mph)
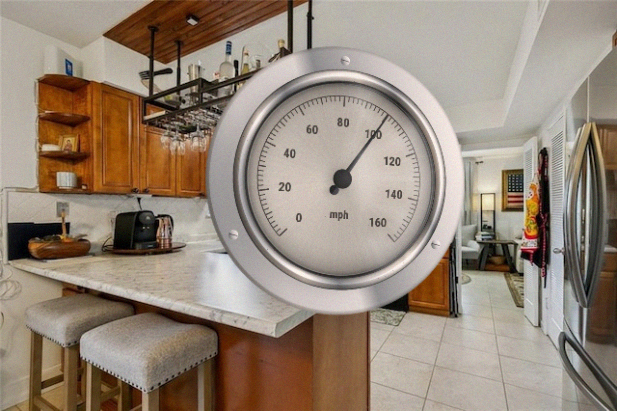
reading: 100 (mph)
